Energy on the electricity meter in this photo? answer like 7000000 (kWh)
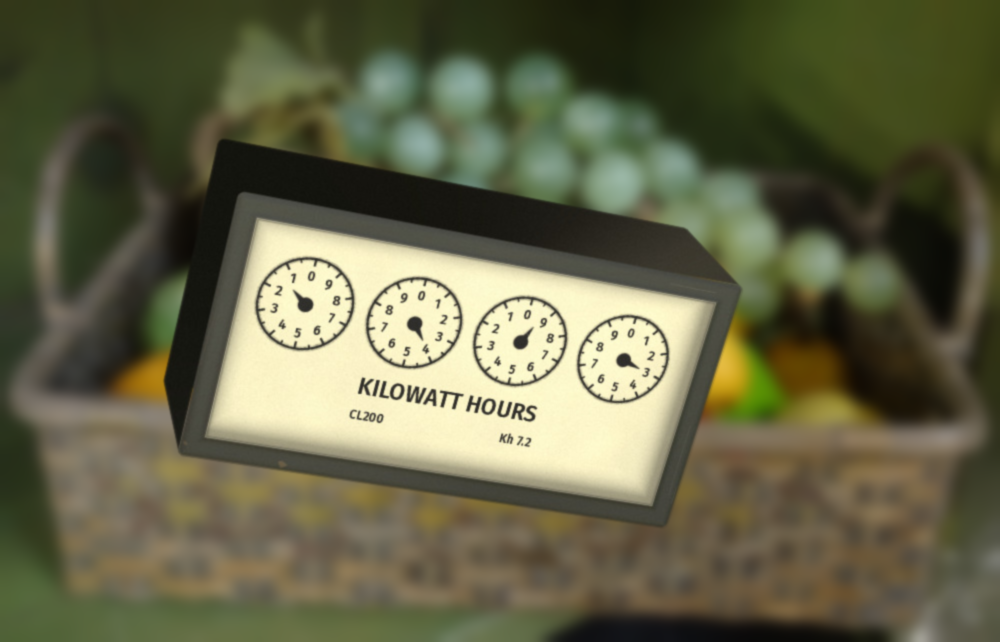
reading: 1393 (kWh)
